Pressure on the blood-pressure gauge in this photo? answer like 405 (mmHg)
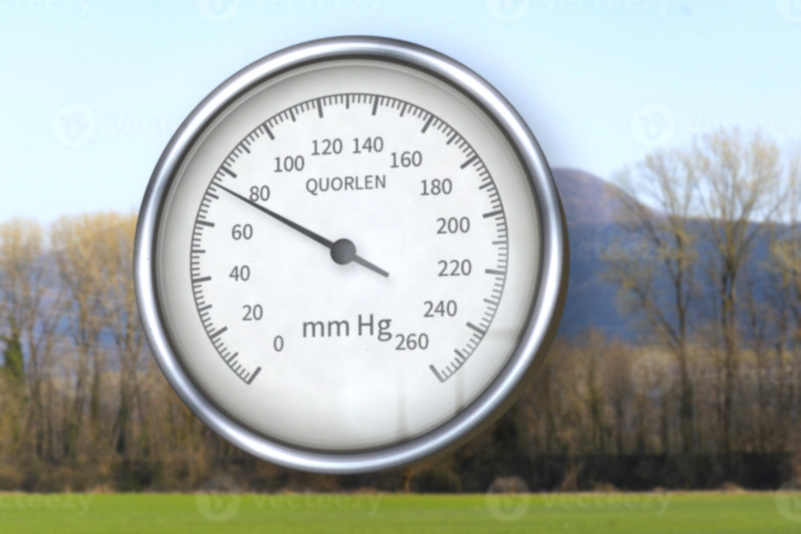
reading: 74 (mmHg)
